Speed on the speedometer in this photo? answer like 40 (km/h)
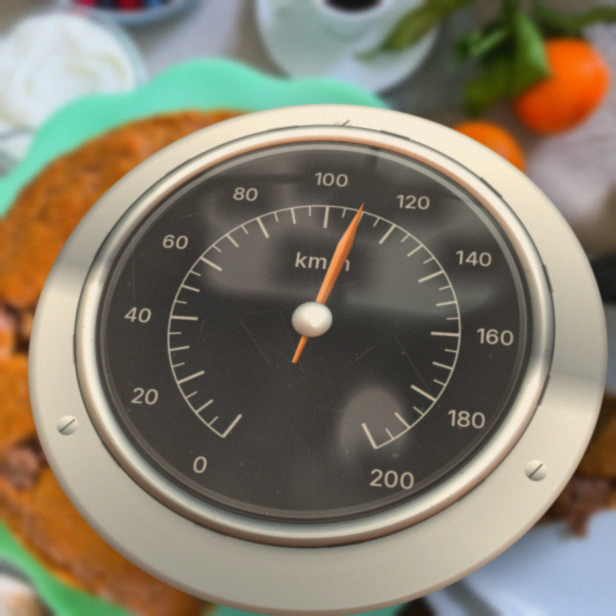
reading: 110 (km/h)
